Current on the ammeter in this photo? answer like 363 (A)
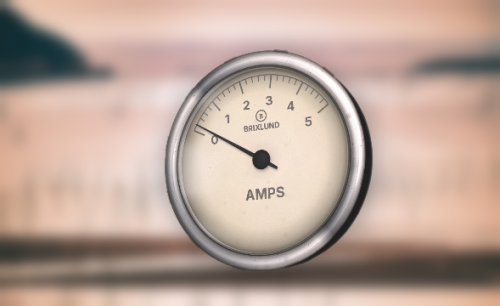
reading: 0.2 (A)
